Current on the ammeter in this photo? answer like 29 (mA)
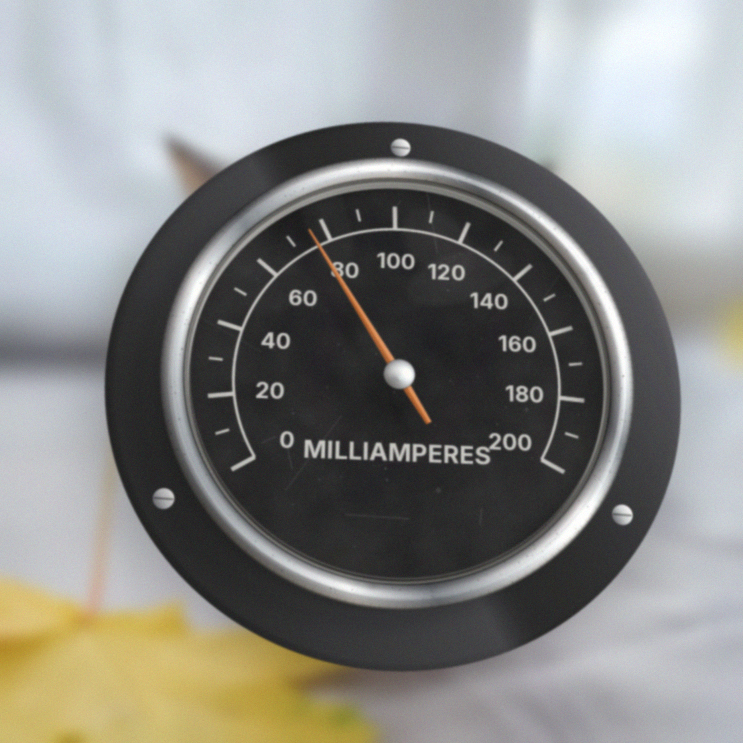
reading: 75 (mA)
